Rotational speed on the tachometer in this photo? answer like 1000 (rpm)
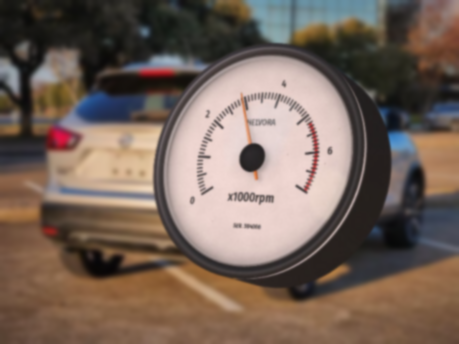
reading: 3000 (rpm)
